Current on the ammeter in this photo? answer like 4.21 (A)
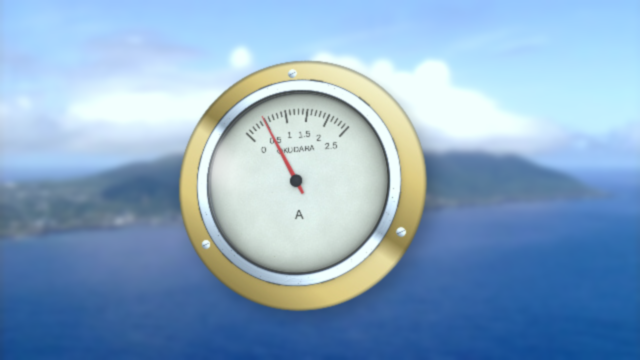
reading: 0.5 (A)
